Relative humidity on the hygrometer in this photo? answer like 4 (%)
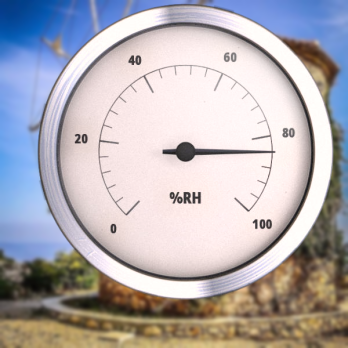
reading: 84 (%)
